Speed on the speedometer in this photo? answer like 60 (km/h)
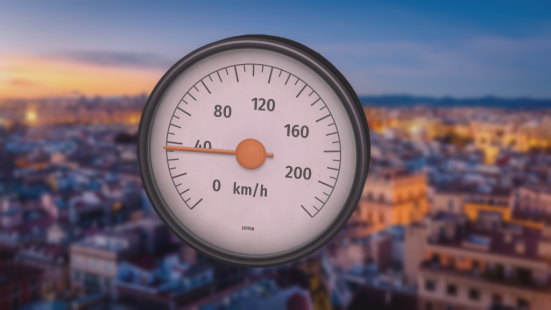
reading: 37.5 (km/h)
